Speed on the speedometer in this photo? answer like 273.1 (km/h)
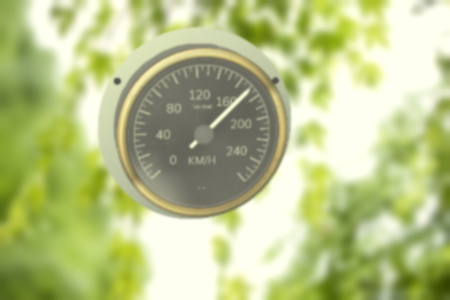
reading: 170 (km/h)
